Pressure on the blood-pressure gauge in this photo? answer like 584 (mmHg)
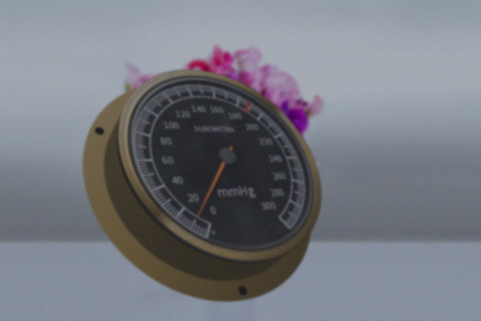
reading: 10 (mmHg)
